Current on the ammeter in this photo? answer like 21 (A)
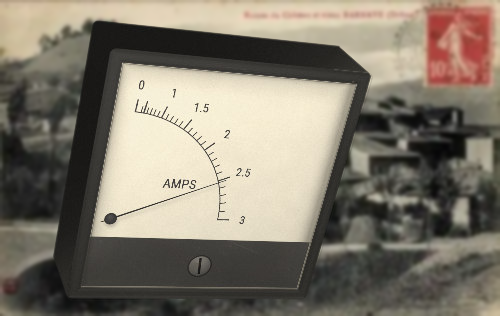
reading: 2.5 (A)
